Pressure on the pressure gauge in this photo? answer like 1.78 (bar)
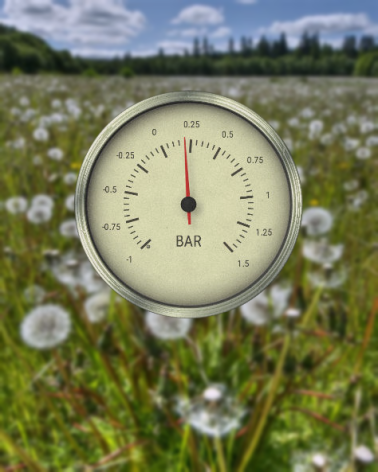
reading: 0.2 (bar)
